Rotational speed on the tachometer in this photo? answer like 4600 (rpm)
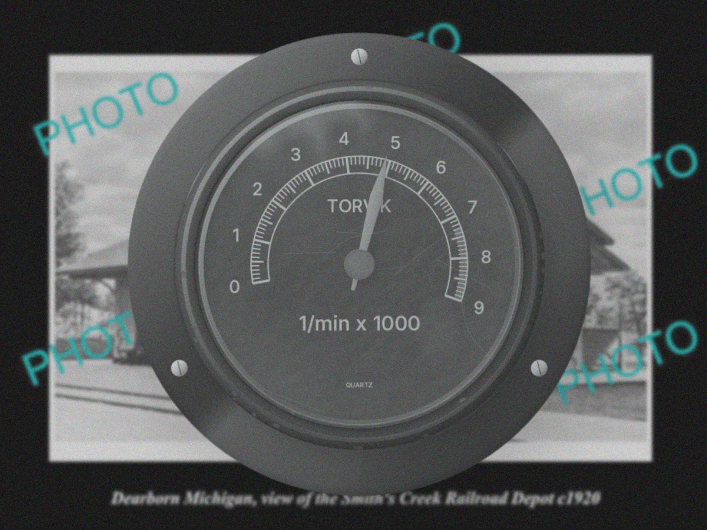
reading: 4900 (rpm)
